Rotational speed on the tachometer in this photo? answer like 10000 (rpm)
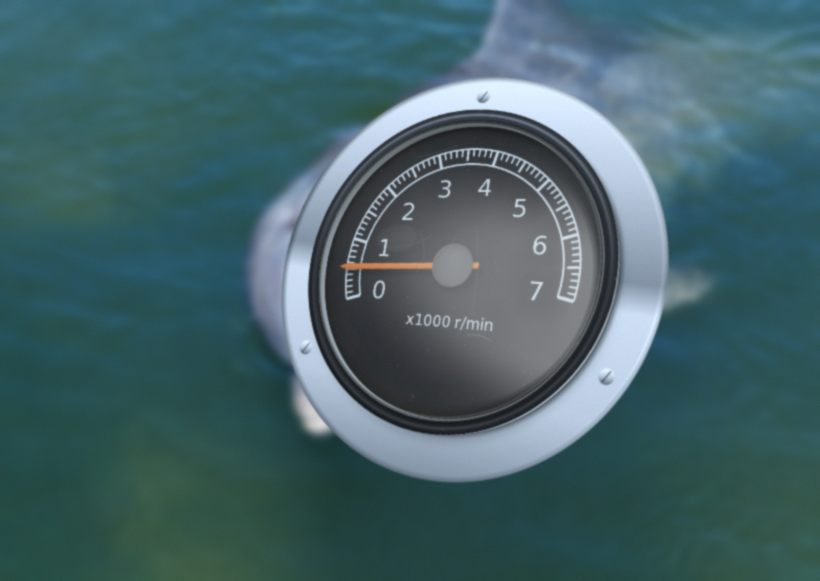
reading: 500 (rpm)
